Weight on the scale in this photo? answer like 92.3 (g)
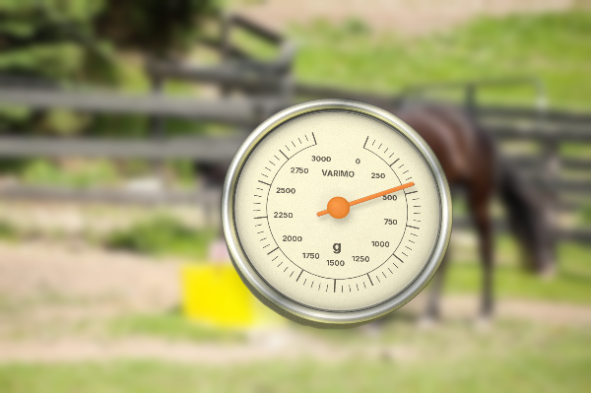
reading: 450 (g)
